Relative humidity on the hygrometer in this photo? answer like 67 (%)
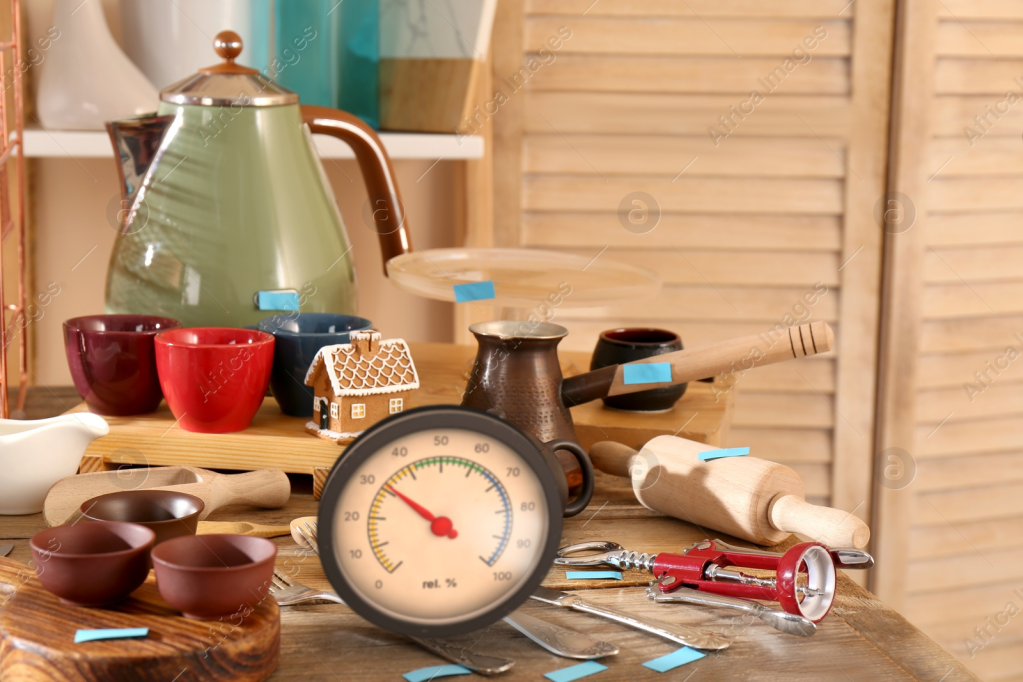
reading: 32 (%)
